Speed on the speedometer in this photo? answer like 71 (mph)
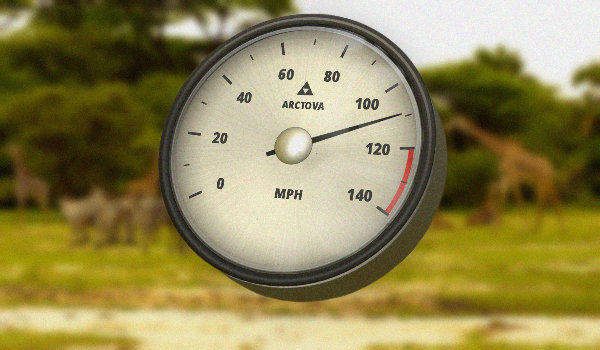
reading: 110 (mph)
